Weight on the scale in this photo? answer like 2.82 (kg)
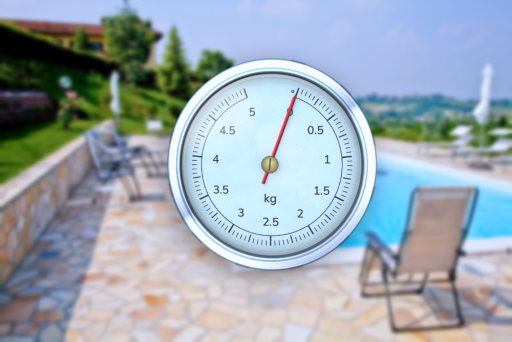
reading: 0 (kg)
